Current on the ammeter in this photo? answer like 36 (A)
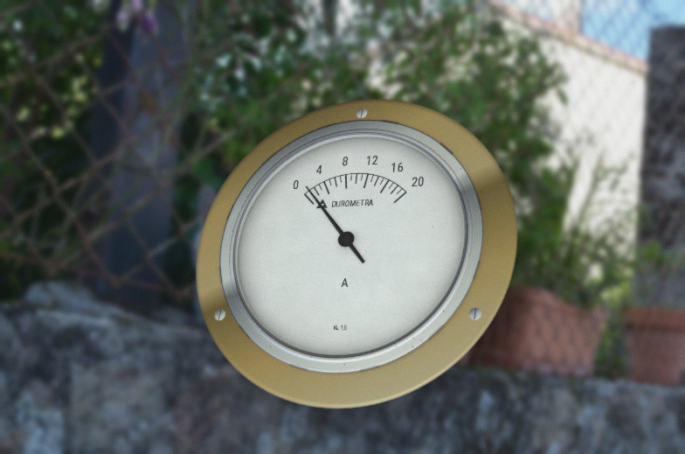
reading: 1 (A)
